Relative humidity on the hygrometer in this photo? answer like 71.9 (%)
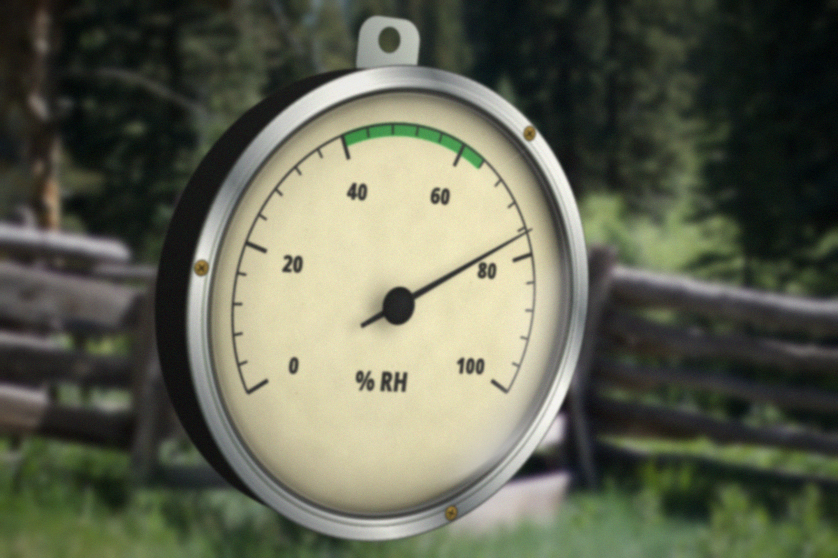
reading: 76 (%)
